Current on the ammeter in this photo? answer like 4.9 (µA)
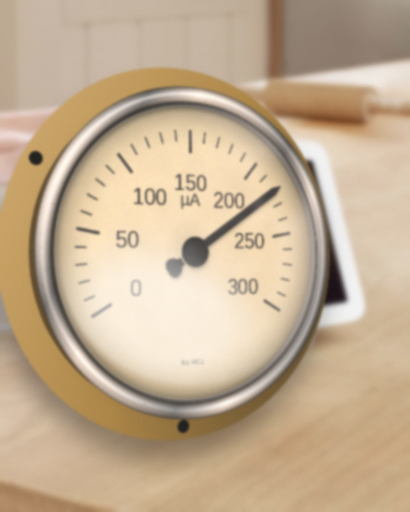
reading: 220 (µA)
